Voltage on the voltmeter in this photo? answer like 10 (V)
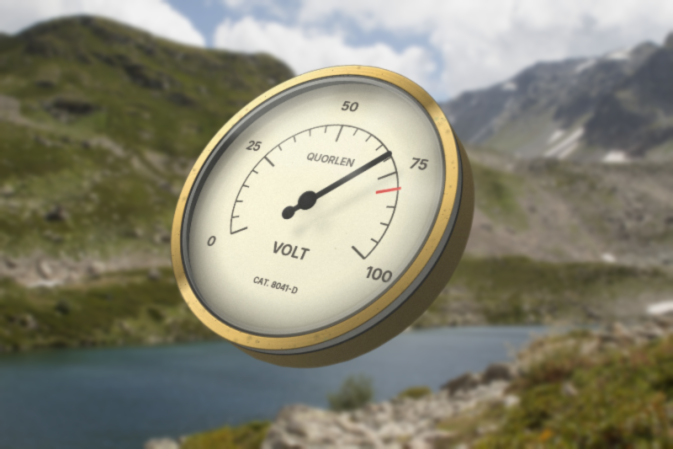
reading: 70 (V)
